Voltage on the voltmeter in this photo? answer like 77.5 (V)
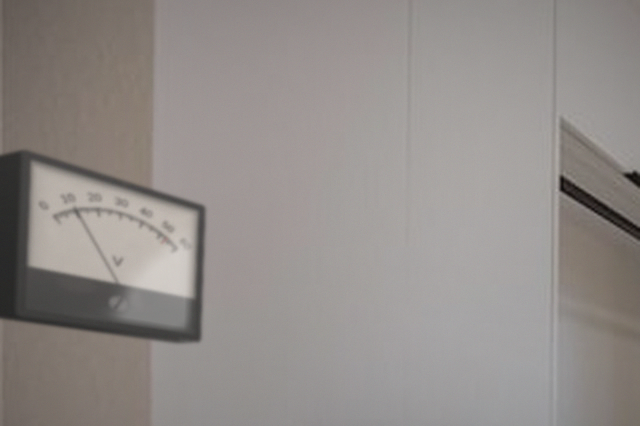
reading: 10 (V)
